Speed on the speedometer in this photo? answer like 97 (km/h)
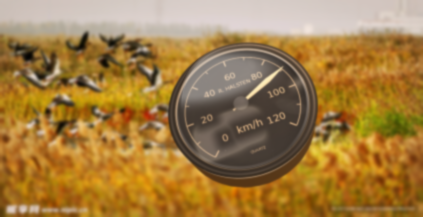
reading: 90 (km/h)
